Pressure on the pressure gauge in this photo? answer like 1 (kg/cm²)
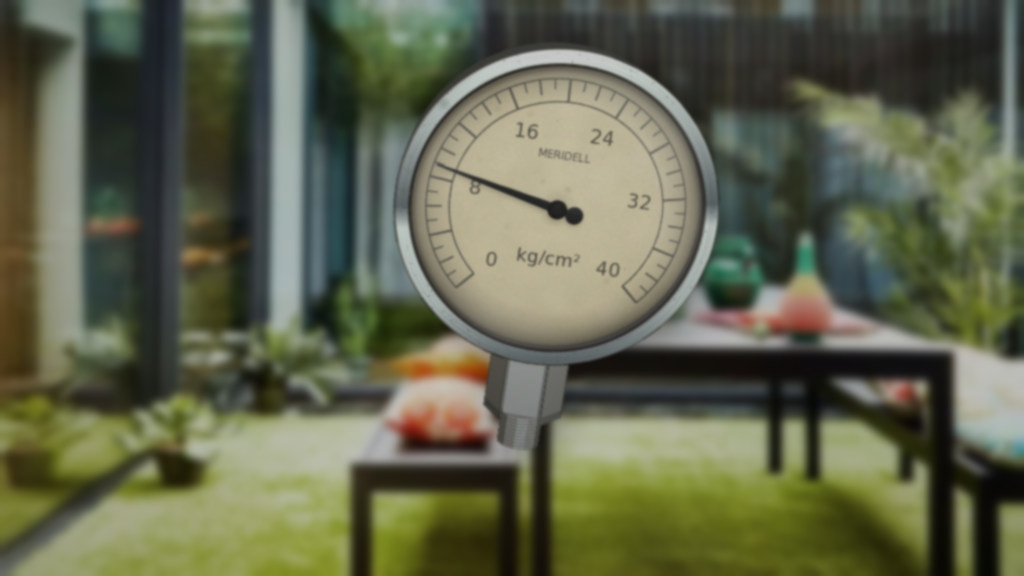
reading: 9 (kg/cm²)
